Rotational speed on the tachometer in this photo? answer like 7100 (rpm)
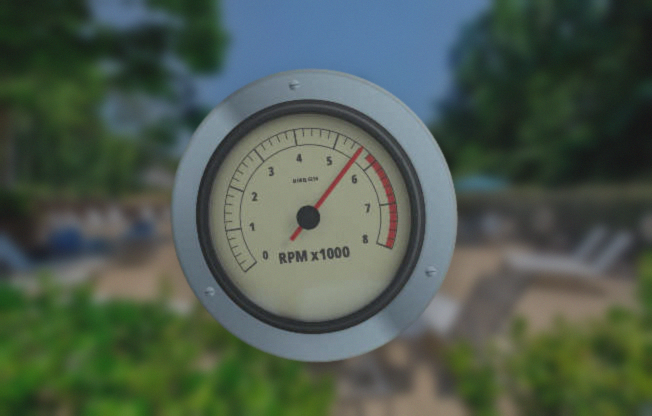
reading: 5600 (rpm)
